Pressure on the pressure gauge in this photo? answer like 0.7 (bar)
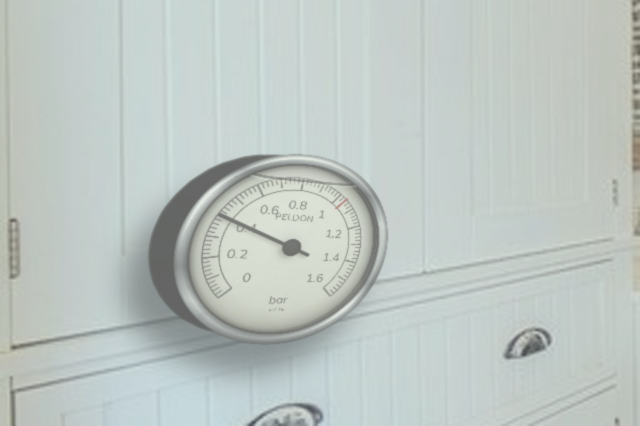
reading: 0.4 (bar)
